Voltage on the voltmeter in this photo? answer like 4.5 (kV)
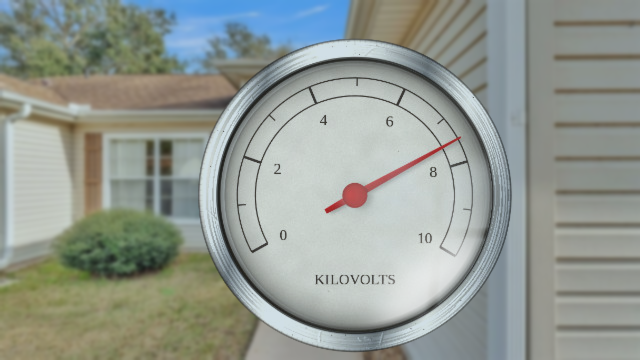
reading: 7.5 (kV)
